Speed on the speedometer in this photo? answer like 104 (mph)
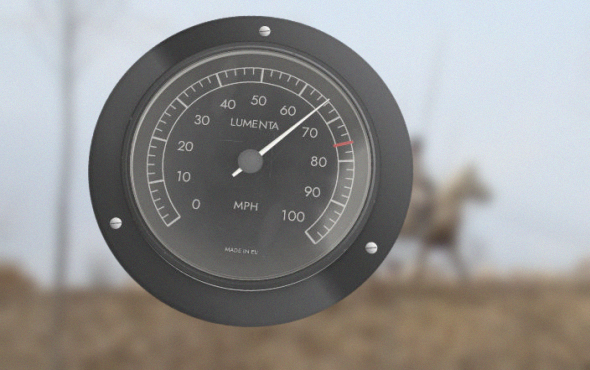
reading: 66 (mph)
